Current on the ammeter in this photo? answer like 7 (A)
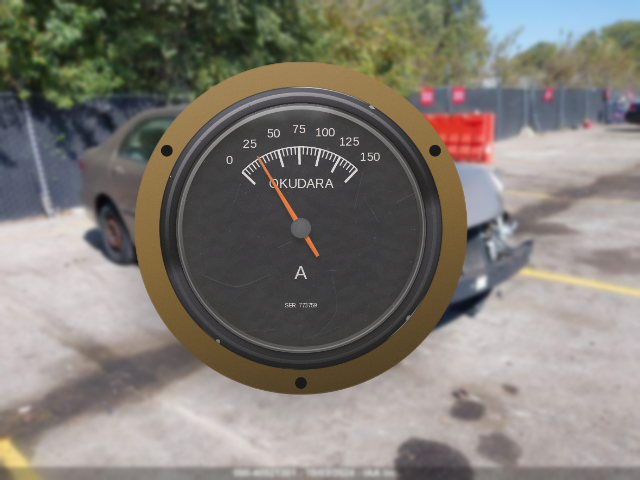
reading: 25 (A)
